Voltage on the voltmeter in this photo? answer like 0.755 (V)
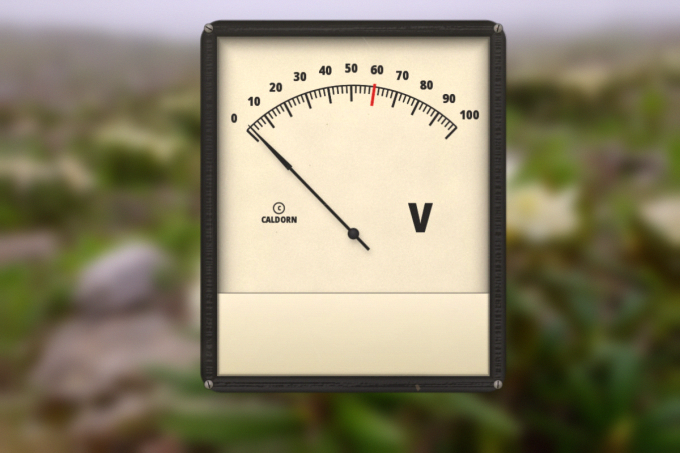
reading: 2 (V)
